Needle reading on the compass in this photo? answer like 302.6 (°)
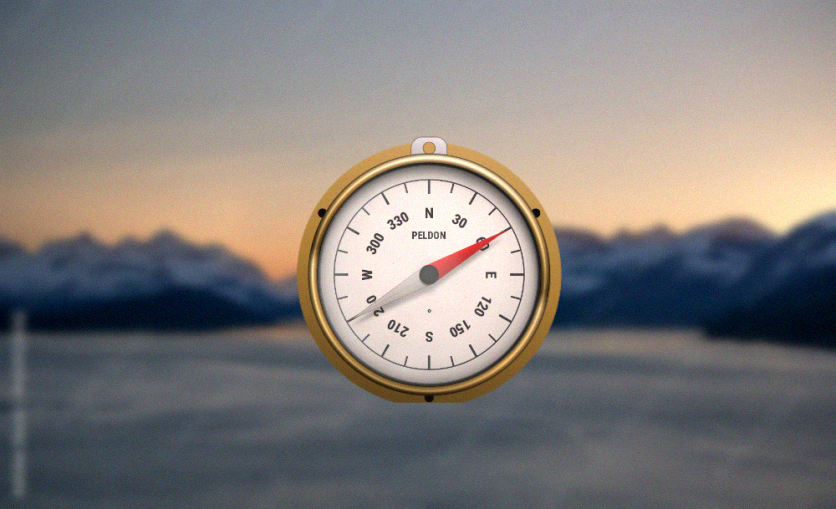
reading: 60 (°)
